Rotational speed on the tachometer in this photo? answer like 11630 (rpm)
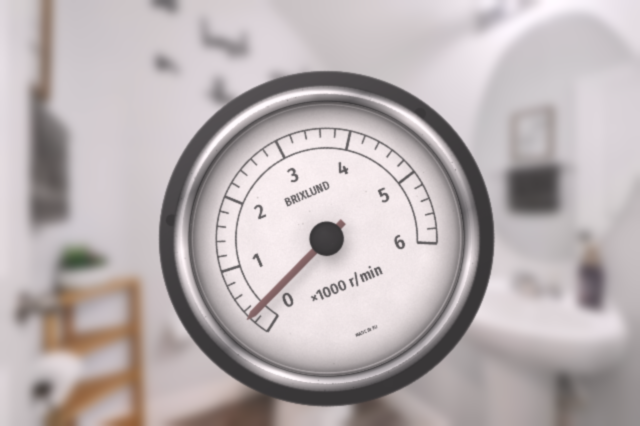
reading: 300 (rpm)
